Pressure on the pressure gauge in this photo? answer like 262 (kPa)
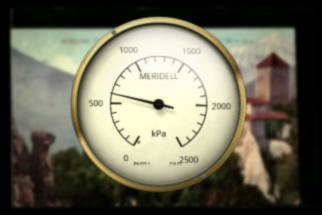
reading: 600 (kPa)
